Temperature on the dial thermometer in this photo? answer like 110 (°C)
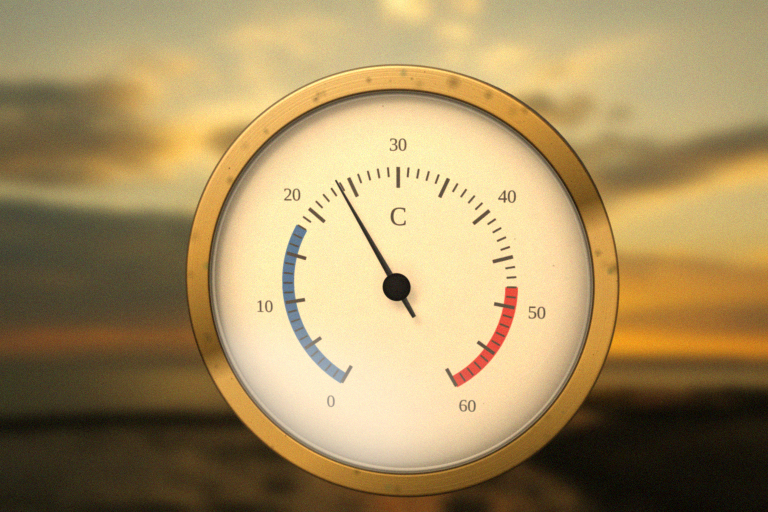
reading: 24 (°C)
